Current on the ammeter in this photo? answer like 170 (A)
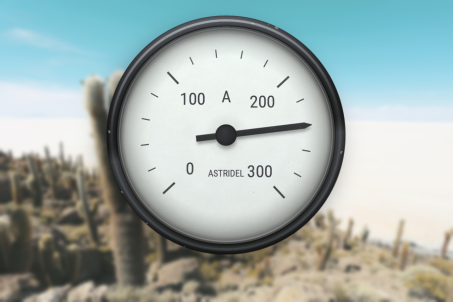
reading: 240 (A)
